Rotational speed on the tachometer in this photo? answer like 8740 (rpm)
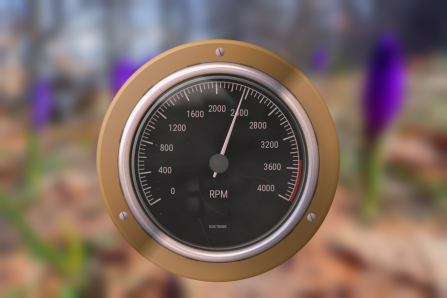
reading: 2350 (rpm)
